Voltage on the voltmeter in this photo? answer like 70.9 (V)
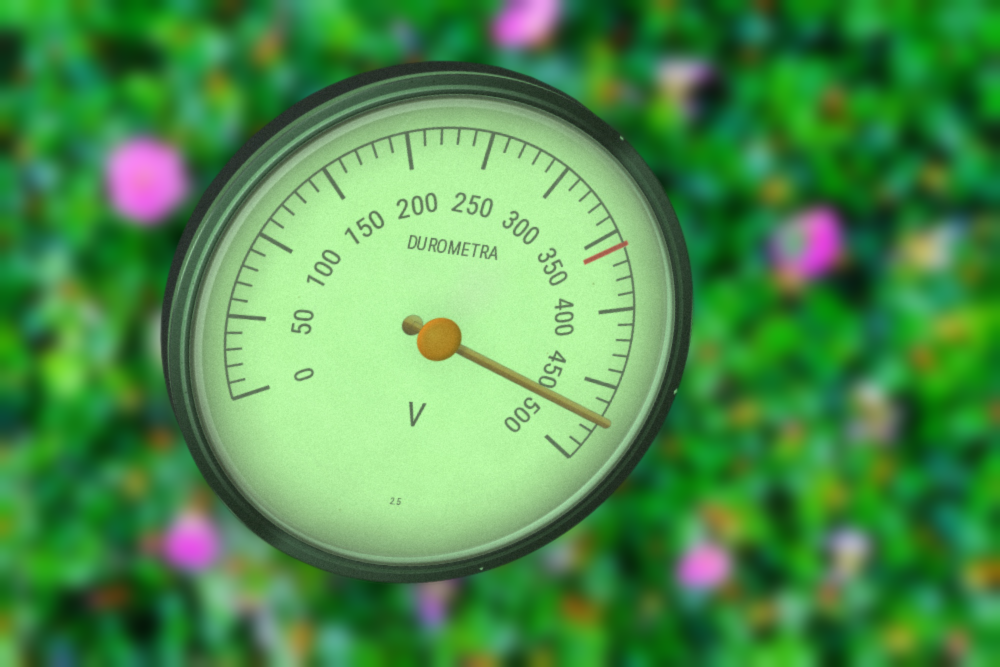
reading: 470 (V)
